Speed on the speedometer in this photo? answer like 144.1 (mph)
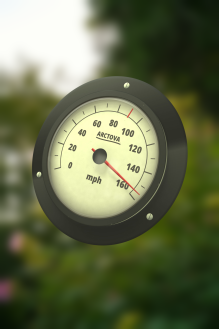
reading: 155 (mph)
